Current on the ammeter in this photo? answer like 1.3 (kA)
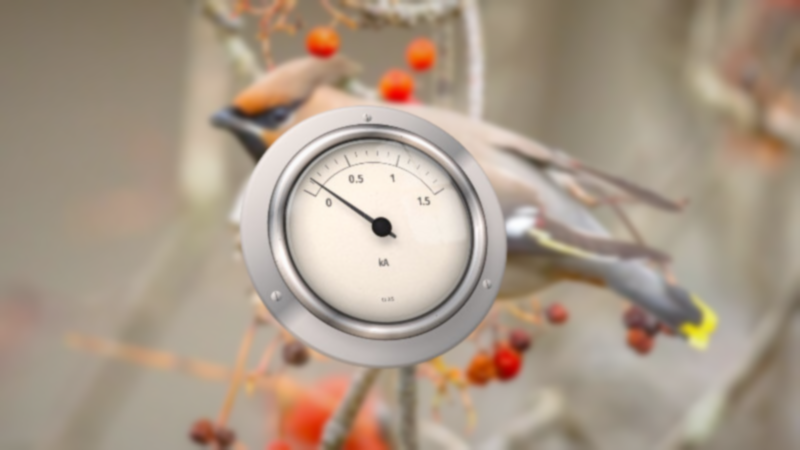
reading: 0.1 (kA)
